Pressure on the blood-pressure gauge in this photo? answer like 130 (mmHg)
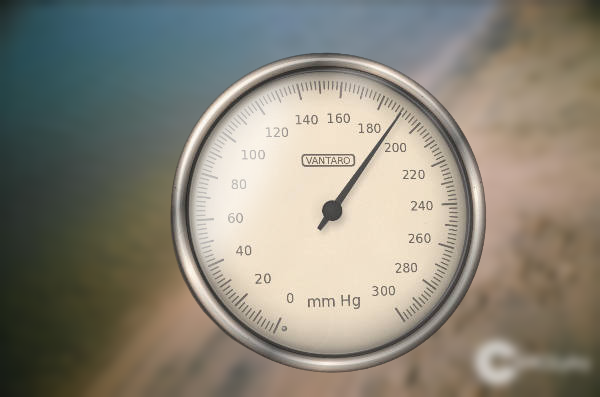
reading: 190 (mmHg)
